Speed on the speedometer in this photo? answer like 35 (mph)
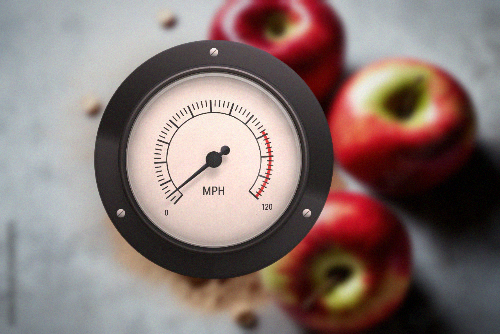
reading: 4 (mph)
